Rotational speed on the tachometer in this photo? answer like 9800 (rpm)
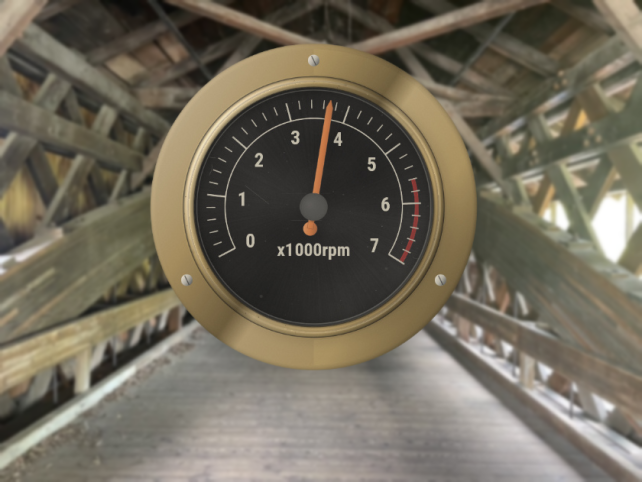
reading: 3700 (rpm)
